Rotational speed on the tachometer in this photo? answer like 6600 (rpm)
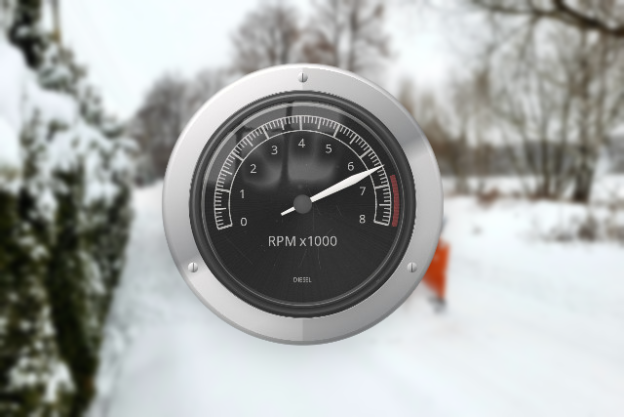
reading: 6500 (rpm)
